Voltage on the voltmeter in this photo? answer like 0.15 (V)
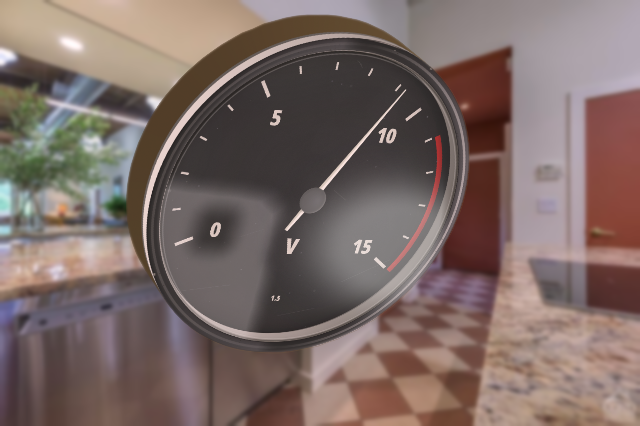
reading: 9 (V)
